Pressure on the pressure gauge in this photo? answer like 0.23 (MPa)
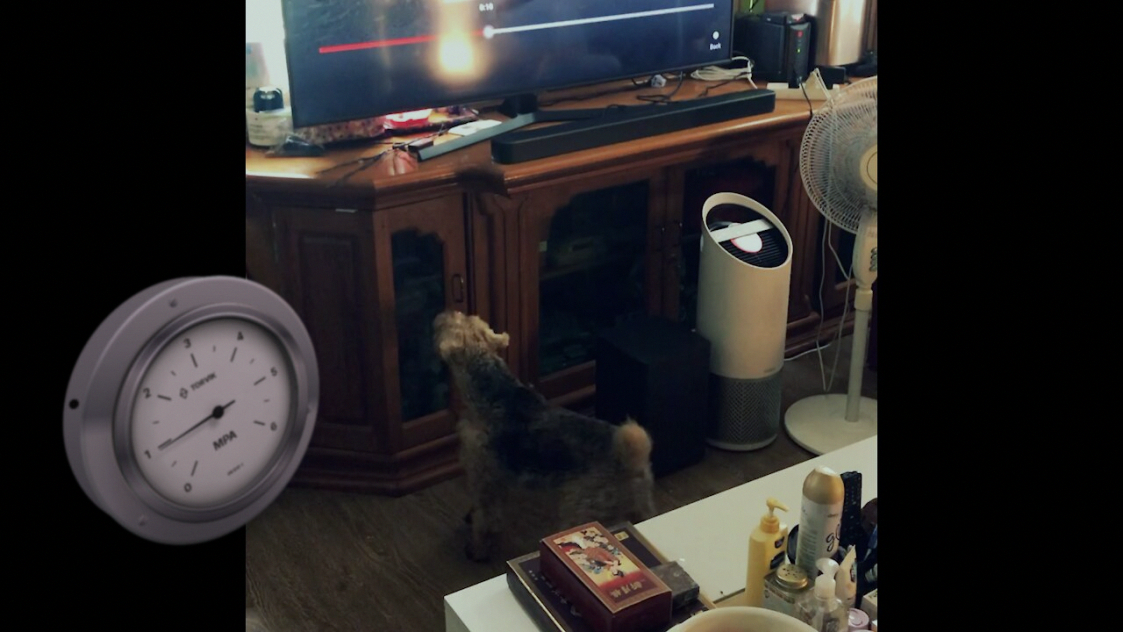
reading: 1 (MPa)
